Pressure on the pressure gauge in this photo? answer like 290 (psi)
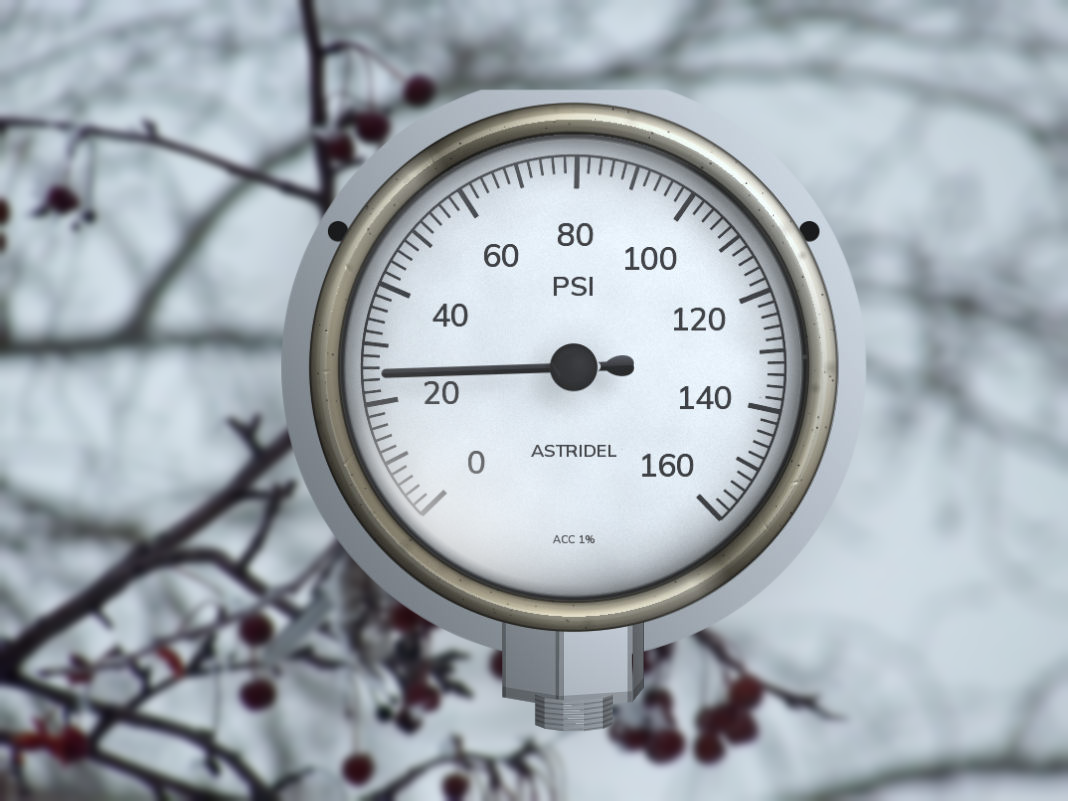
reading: 25 (psi)
